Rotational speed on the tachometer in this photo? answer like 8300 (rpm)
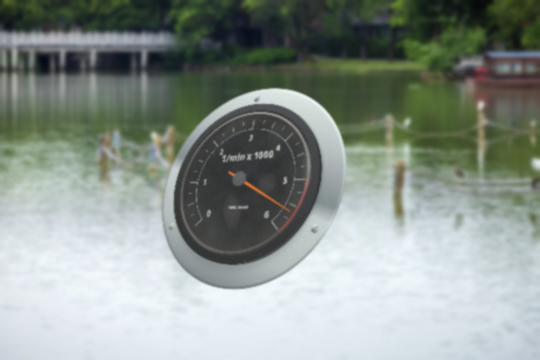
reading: 5625 (rpm)
